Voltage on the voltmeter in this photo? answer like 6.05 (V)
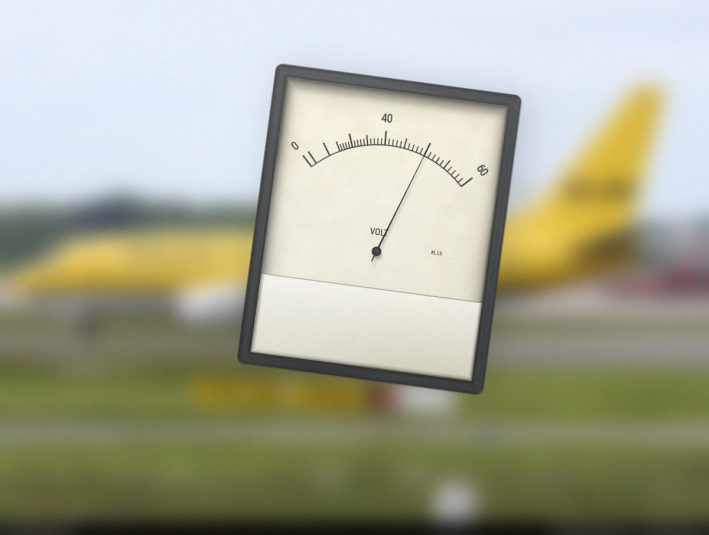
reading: 50 (V)
